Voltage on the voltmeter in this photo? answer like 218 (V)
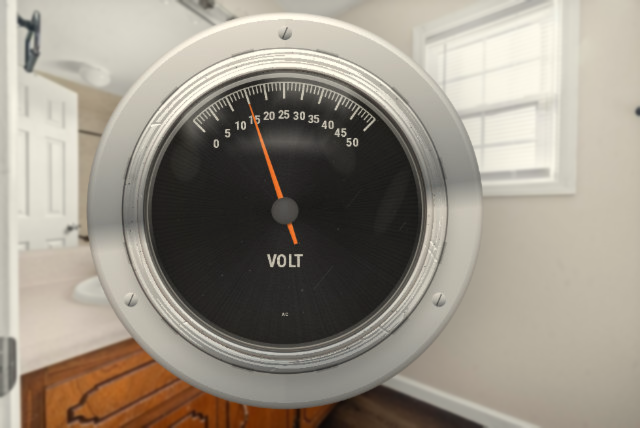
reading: 15 (V)
